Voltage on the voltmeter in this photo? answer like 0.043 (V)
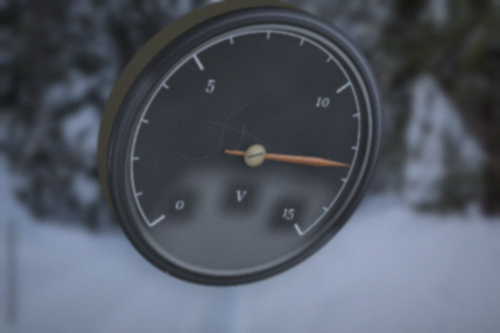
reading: 12.5 (V)
